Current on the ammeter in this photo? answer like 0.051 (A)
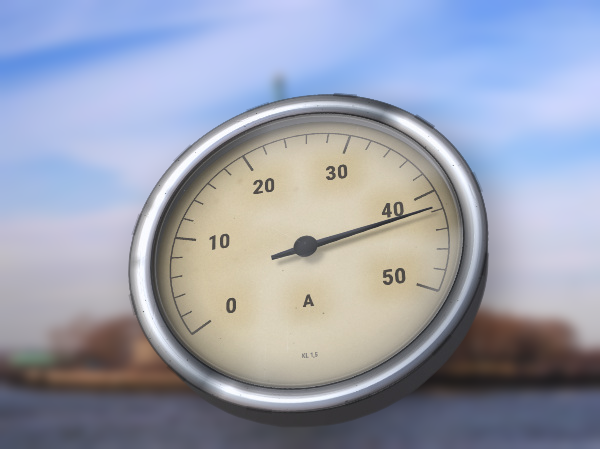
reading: 42 (A)
